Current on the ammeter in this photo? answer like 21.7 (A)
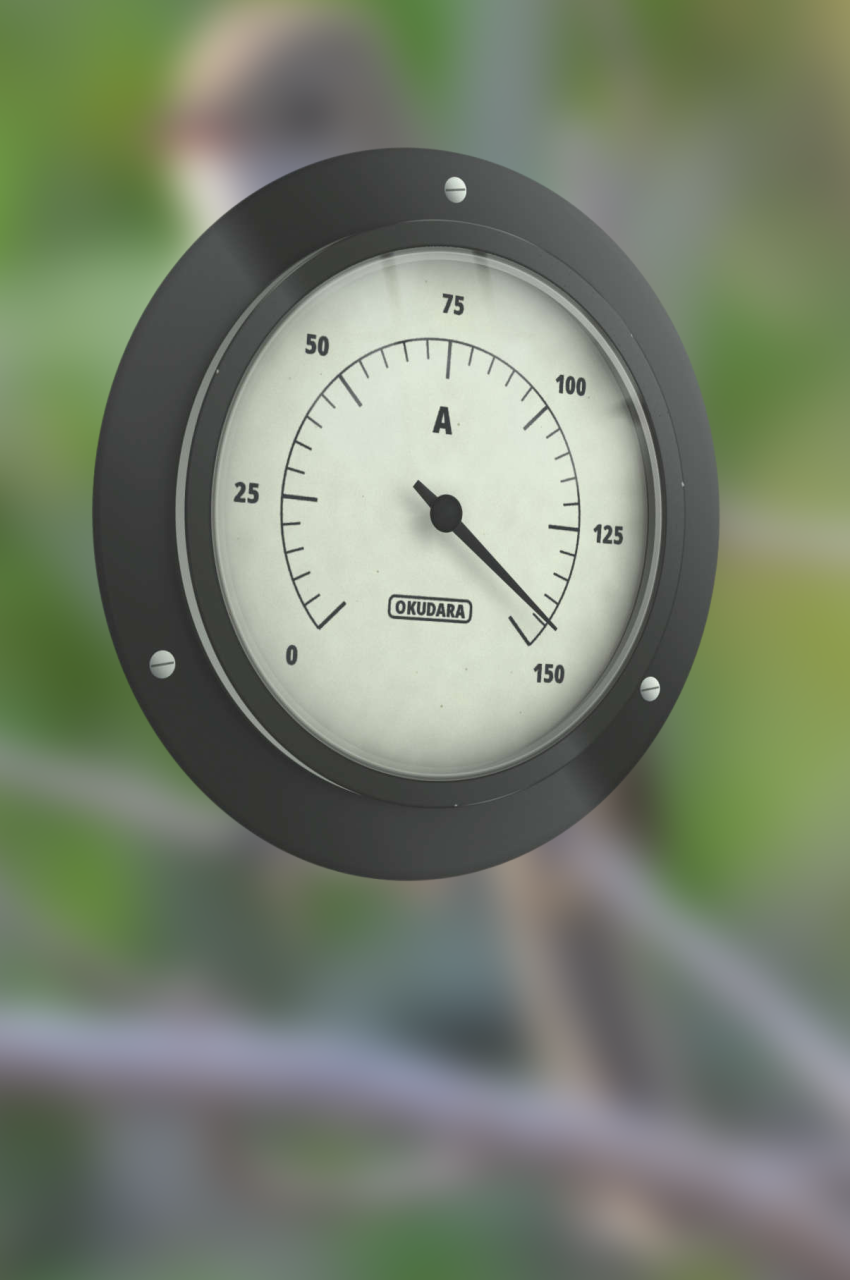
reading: 145 (A)
